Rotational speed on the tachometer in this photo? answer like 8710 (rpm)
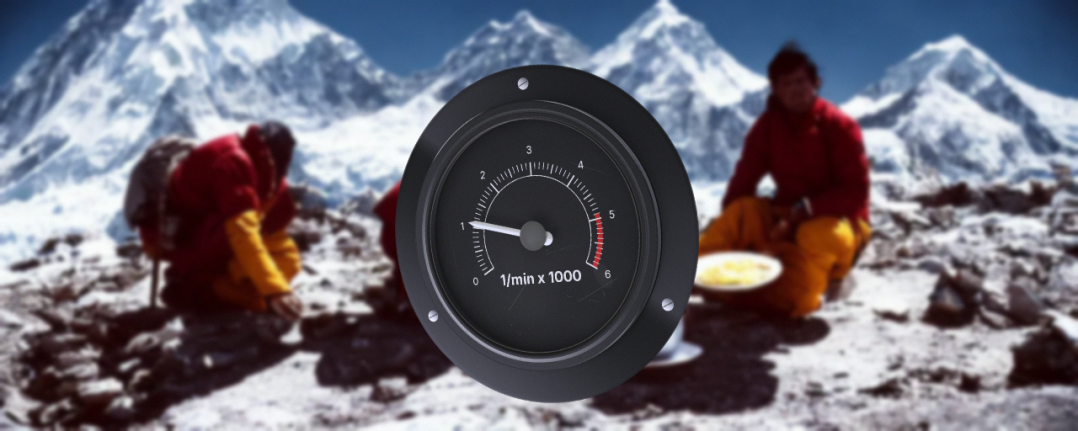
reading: 1100 (rpm)
